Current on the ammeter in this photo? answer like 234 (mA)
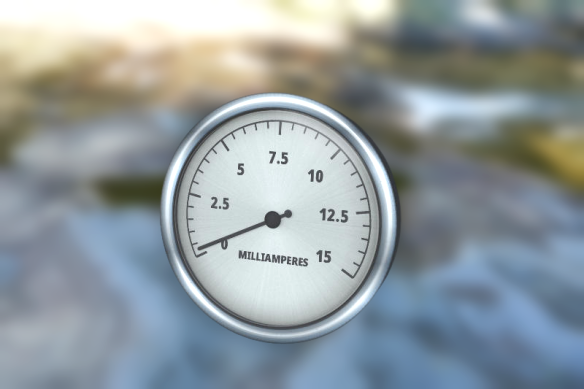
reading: 0.25 (mA)
